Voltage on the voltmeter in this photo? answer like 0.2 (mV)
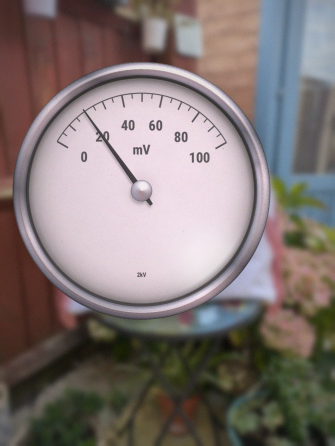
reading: 20 (mV)
